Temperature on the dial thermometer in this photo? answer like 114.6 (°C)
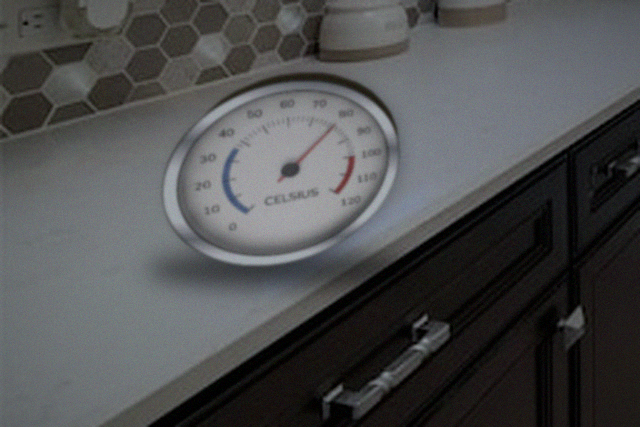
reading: 80 (°C)
